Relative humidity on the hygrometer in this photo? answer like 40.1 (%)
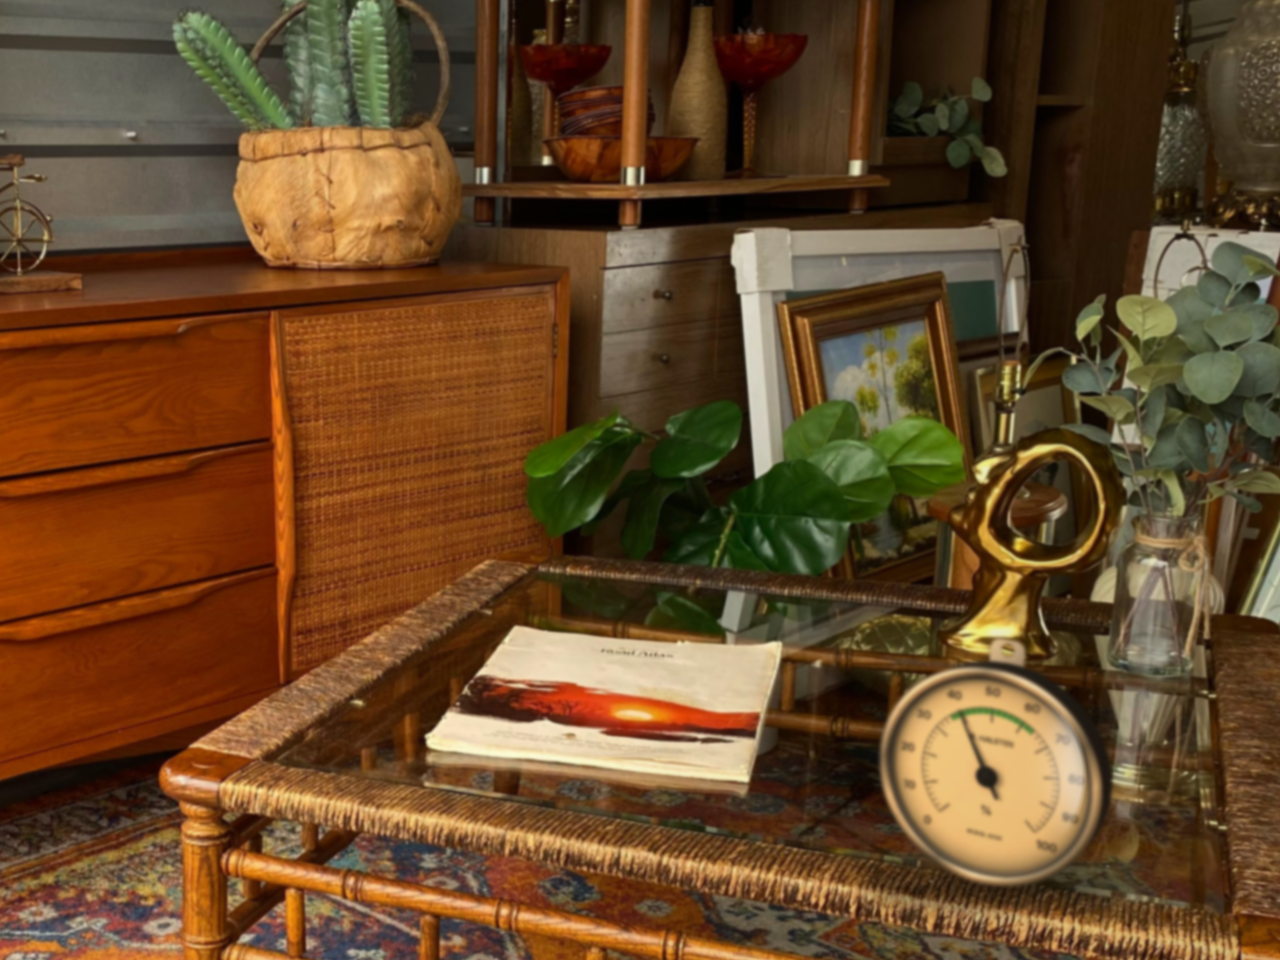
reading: 40 (%)
